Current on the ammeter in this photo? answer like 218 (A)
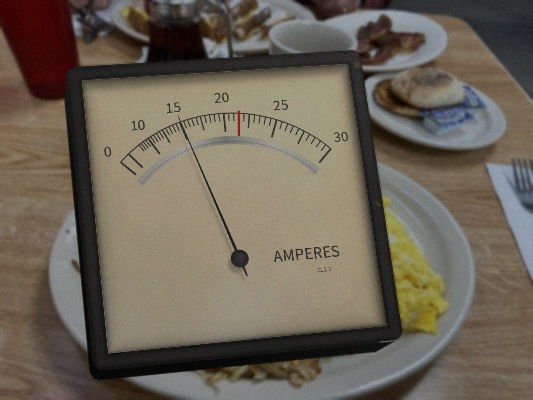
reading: 15 (A)
